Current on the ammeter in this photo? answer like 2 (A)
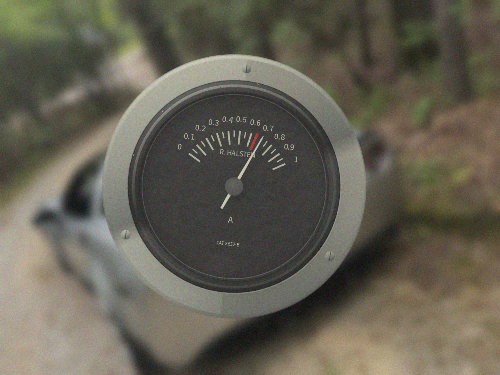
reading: 0.7 (A)
